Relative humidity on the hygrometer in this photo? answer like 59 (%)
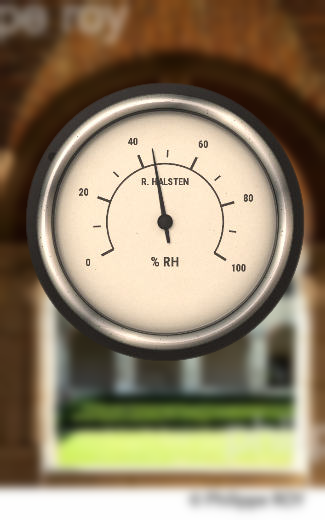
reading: 45 (%)
